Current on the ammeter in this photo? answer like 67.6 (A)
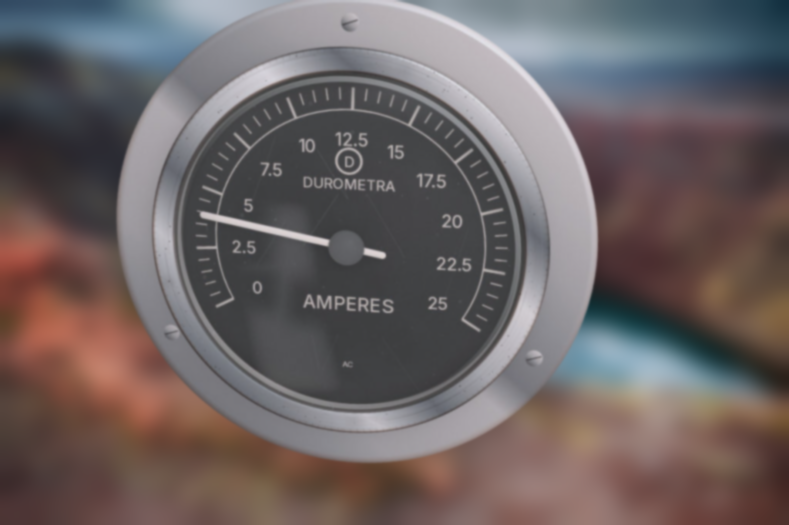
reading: 4 (A)
